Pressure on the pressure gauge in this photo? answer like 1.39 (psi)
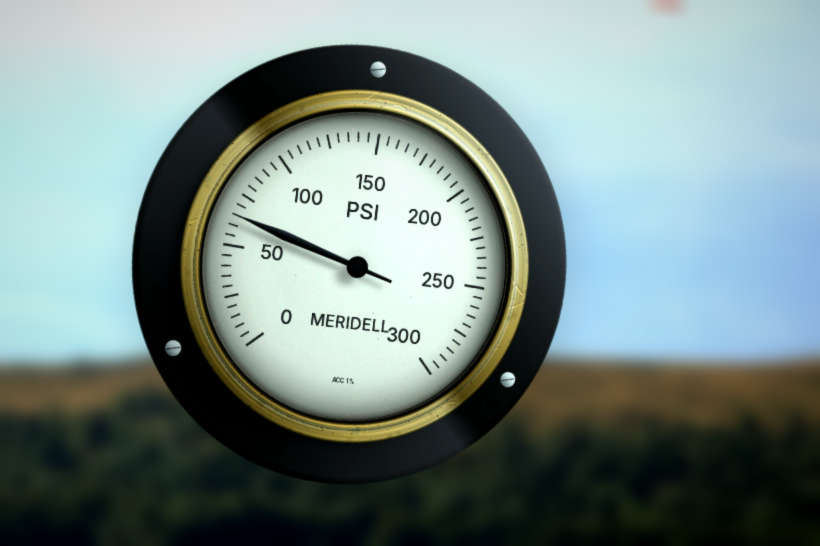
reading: 65 (psi)
